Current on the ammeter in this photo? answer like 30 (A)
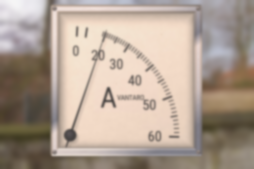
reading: 20 (A)
